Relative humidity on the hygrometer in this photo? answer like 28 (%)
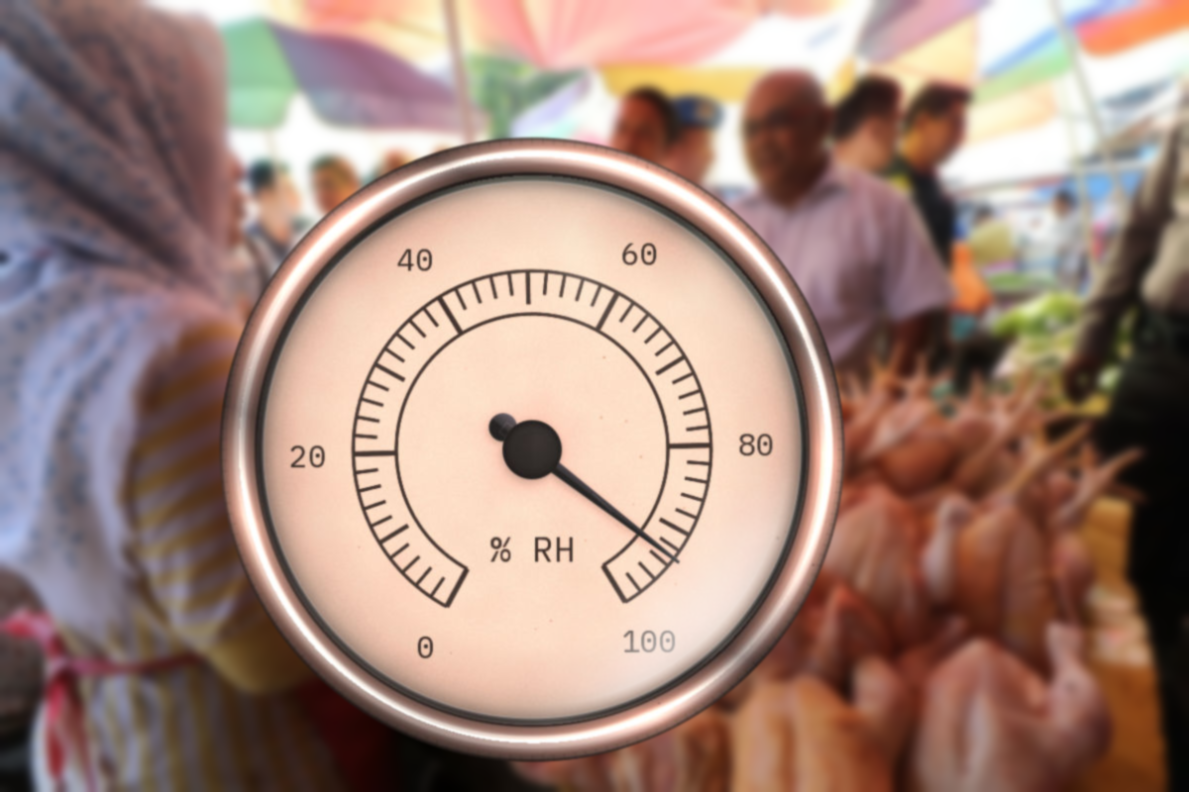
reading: 93 (%)
